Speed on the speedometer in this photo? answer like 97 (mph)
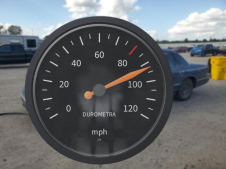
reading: 92.5 (mph)
